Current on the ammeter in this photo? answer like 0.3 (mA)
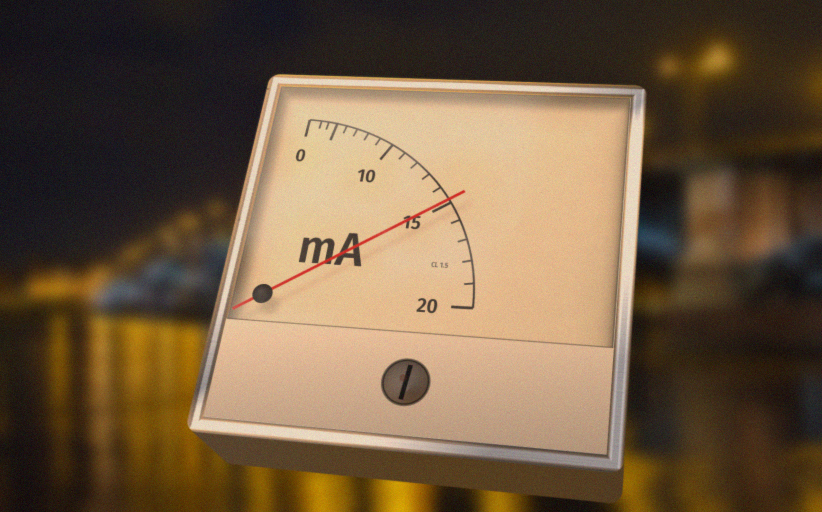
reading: 15 (mA)
